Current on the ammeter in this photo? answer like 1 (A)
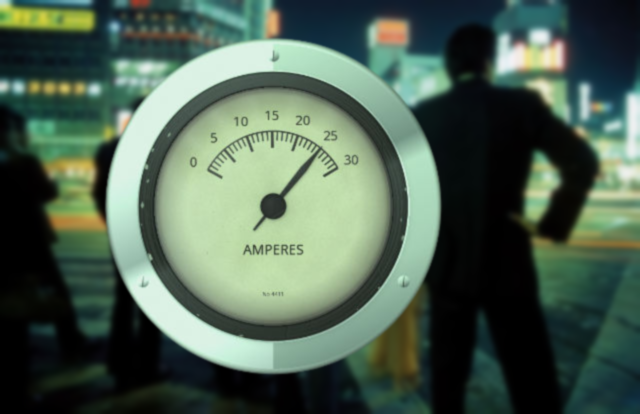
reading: 25 (A)
